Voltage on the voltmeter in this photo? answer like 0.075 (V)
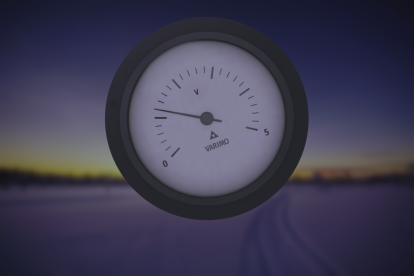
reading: 1.2 (V)
